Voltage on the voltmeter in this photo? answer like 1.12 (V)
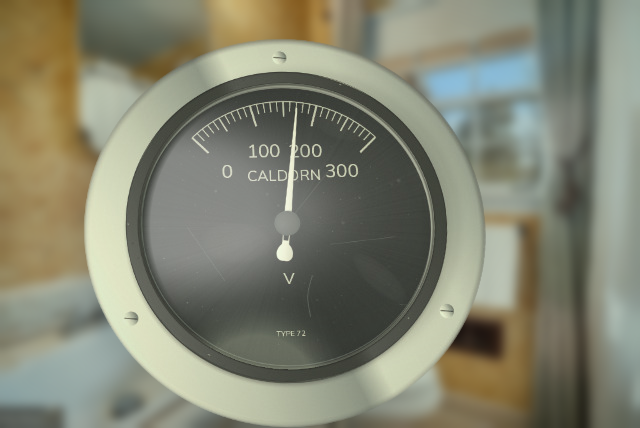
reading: 170 (V)
